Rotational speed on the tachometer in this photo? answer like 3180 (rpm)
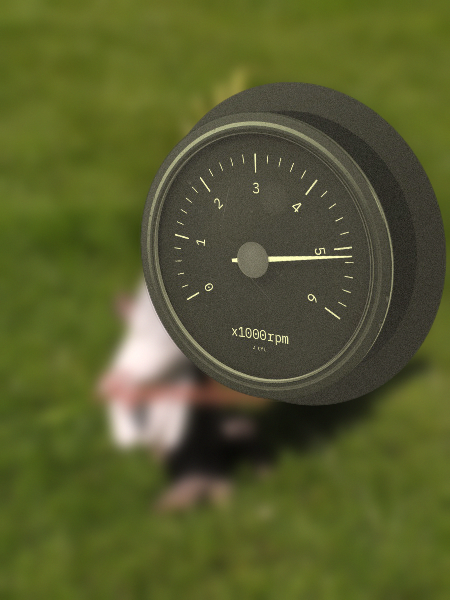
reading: 5100 (rpm)
